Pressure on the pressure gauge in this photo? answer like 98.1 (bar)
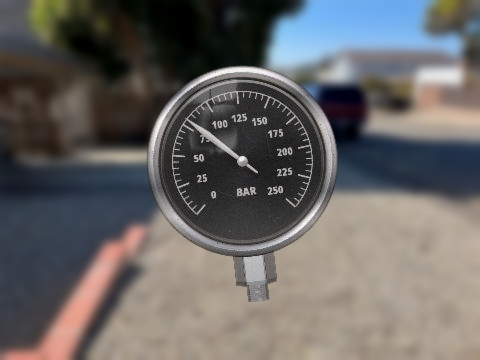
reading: 80 (bar)
